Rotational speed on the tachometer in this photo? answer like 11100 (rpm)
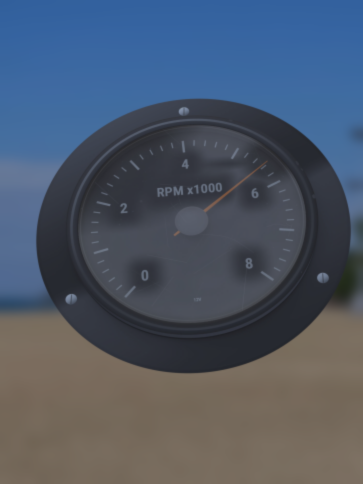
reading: 5600 (rpm)
